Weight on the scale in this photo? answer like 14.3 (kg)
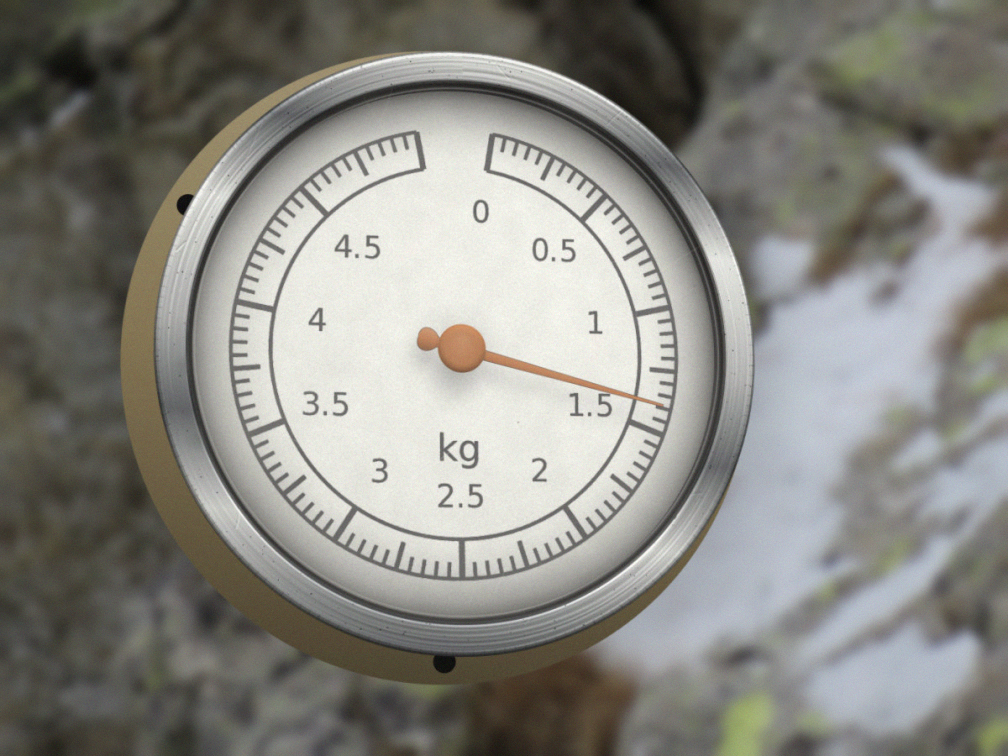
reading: 1.4 (kg)
